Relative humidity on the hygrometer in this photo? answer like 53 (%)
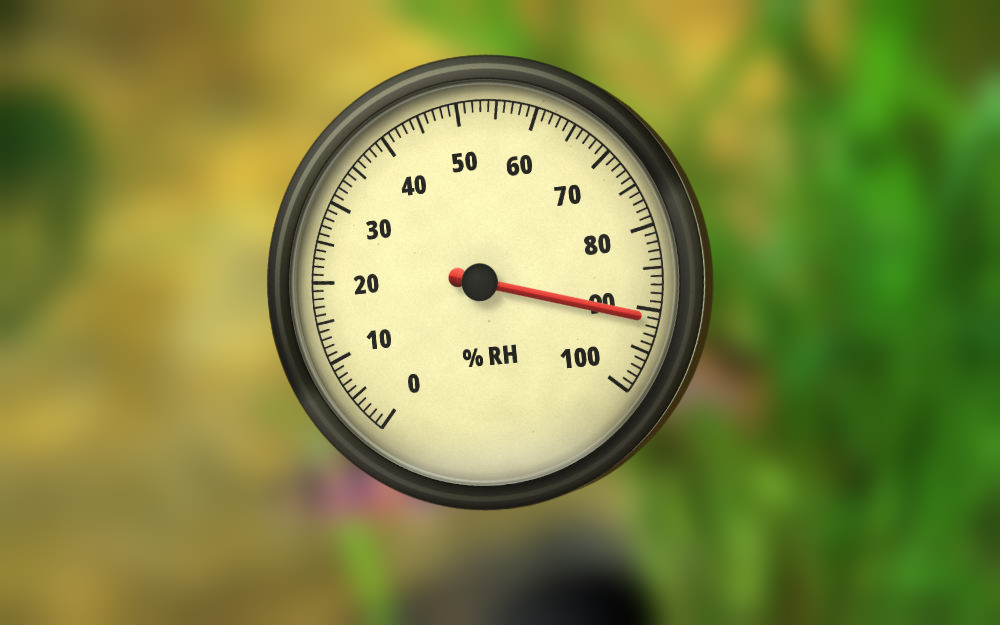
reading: 91 (%)
